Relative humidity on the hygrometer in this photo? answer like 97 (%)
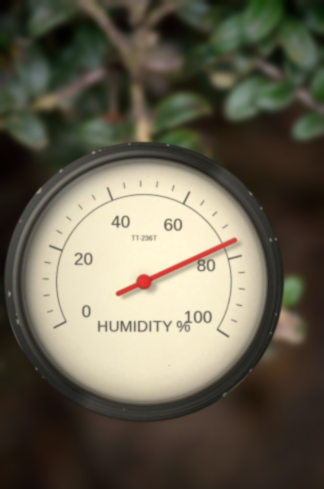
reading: 76 (%)
